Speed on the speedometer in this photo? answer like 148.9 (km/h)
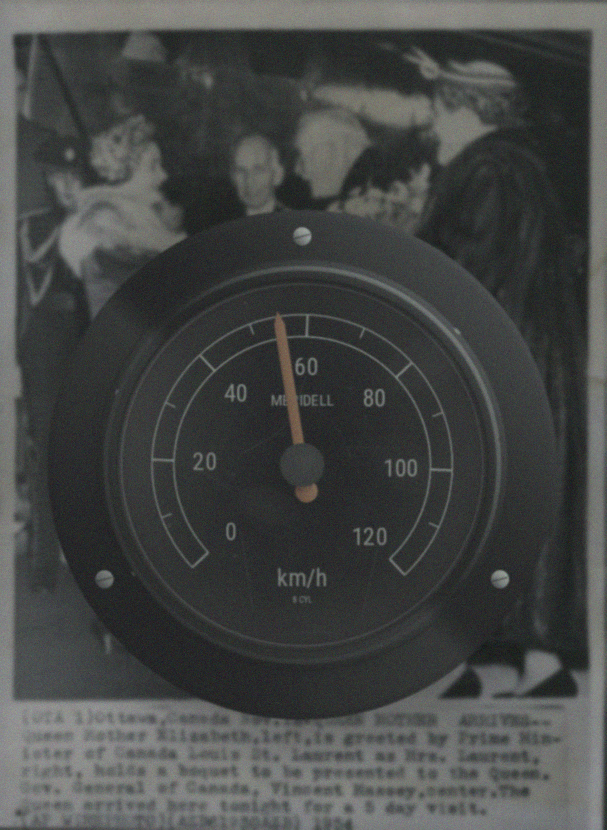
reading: 55 (km/h)
